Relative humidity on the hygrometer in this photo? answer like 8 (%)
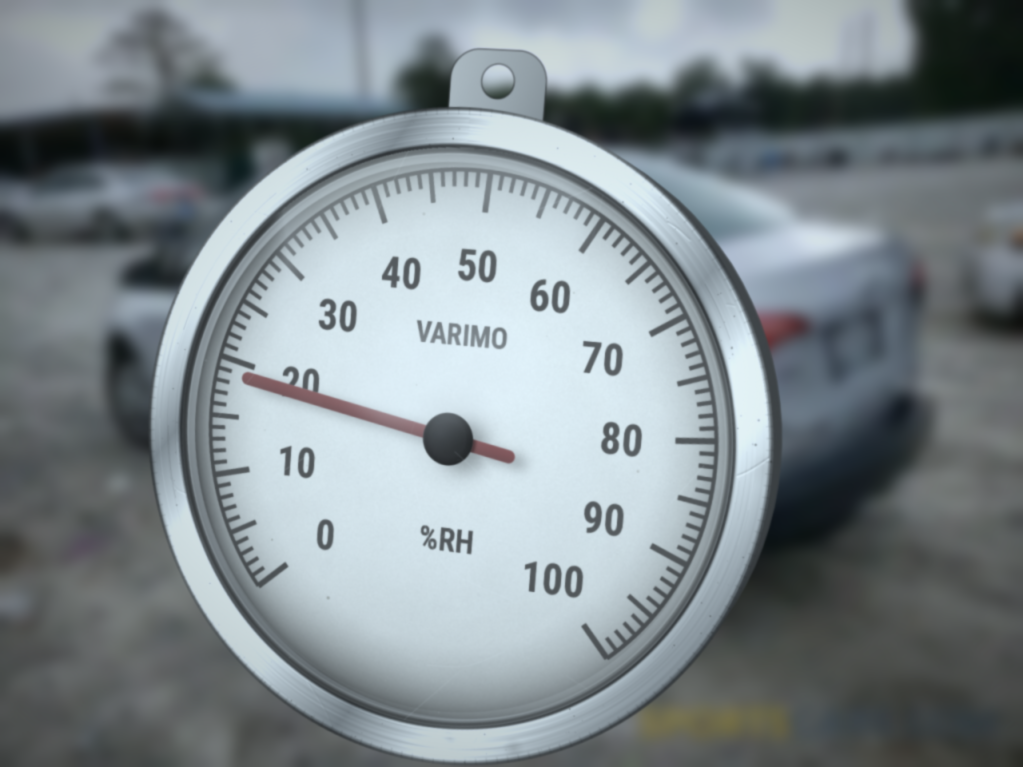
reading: 19 (%)
